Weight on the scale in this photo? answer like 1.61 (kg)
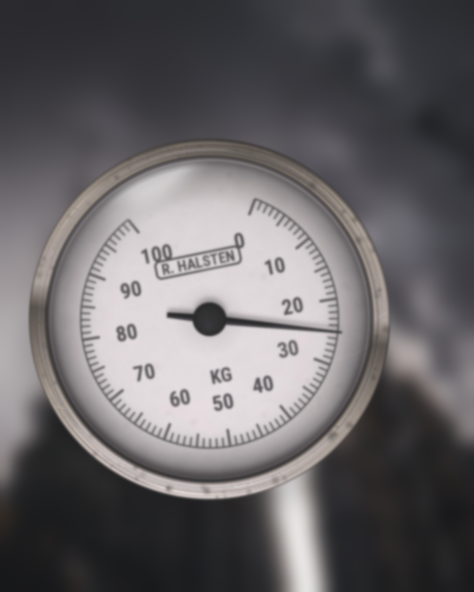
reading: 25 (kg)
